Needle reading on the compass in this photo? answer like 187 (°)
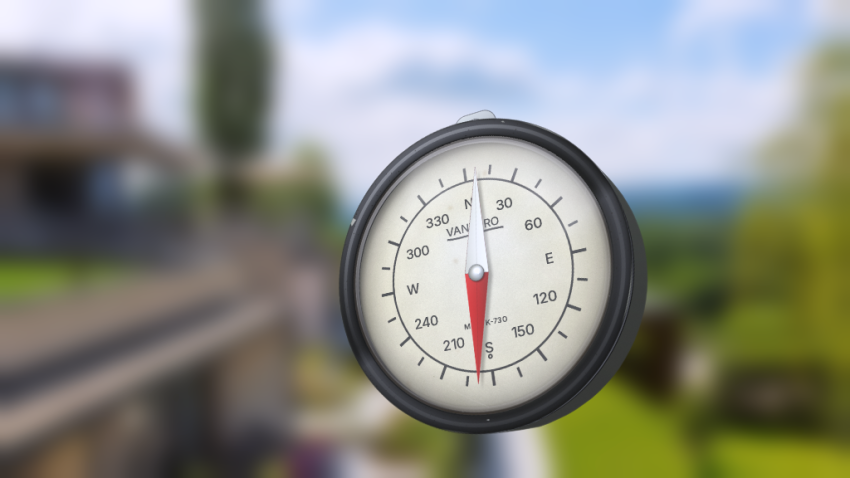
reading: 187.5 (°)
